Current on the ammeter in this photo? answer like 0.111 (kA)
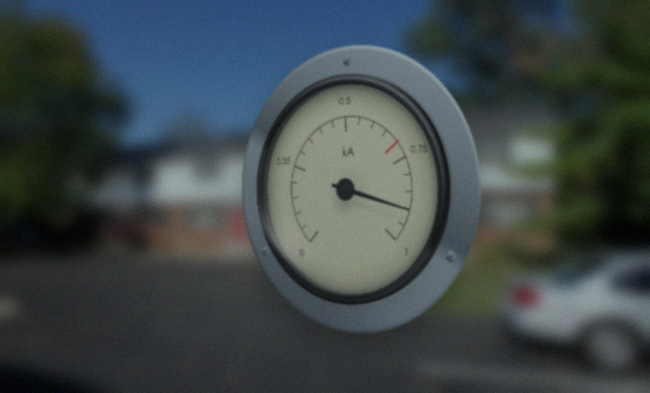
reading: 0.9 (kA)
